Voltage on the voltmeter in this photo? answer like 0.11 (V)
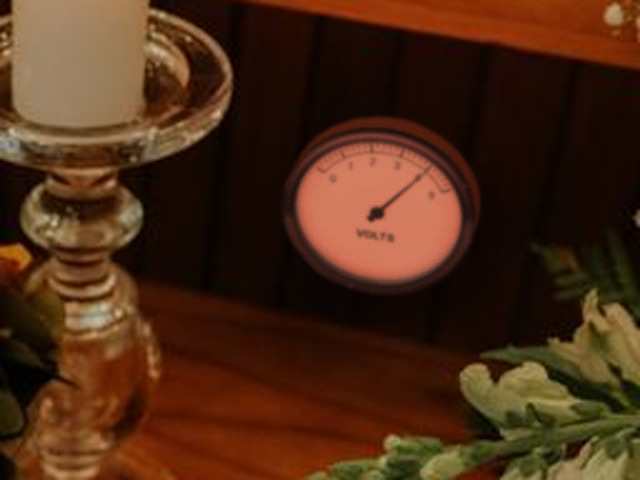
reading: 4 (V)
